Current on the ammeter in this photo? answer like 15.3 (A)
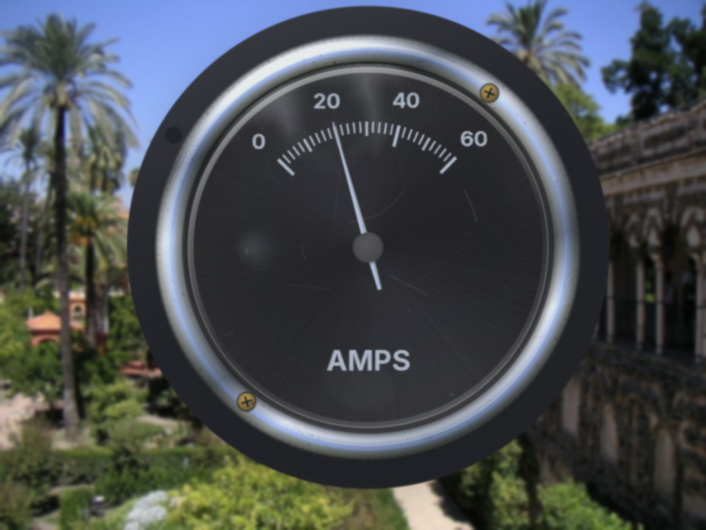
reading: 20 (A)
